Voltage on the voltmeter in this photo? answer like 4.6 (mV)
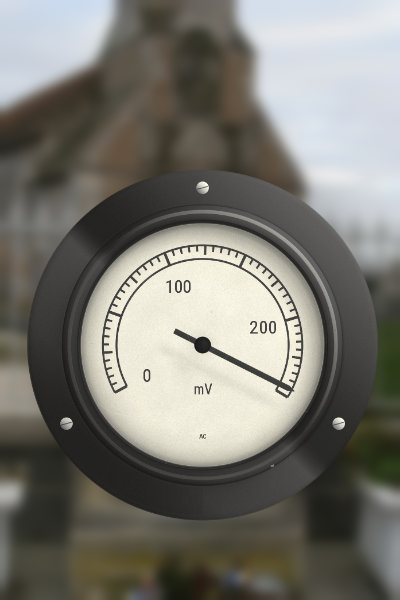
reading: 245 (mV)
